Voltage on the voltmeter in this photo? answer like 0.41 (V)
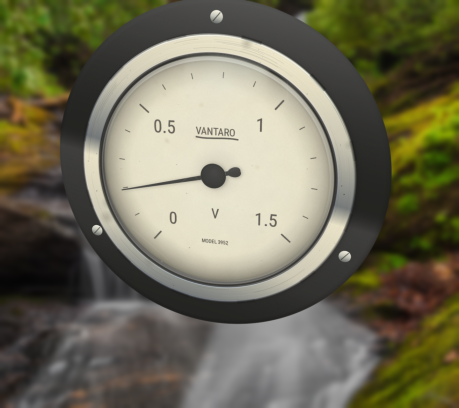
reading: 0.2 (V)
